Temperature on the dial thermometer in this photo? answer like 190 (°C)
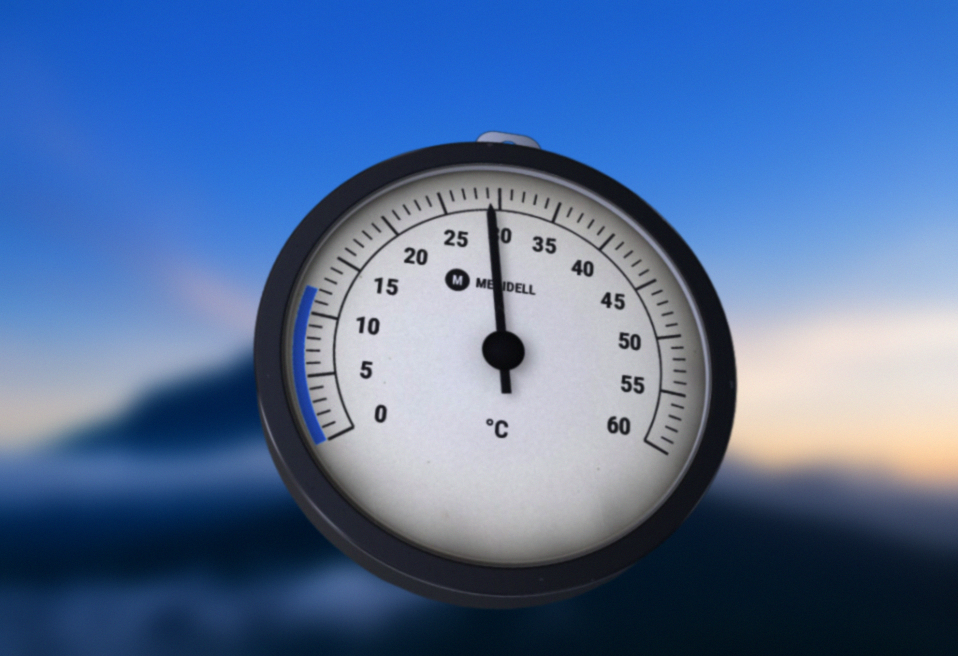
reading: 29 (°C)
